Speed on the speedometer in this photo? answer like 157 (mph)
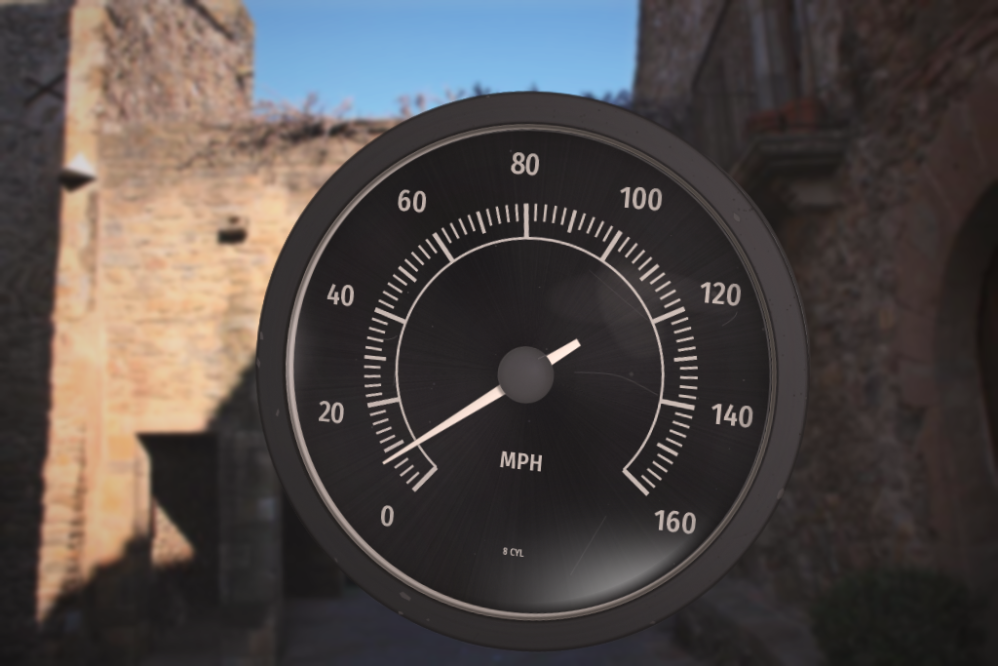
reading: 8 (mph)
